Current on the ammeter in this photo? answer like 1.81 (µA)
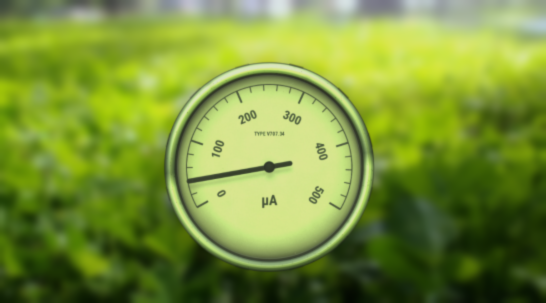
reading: 40 (µA)
